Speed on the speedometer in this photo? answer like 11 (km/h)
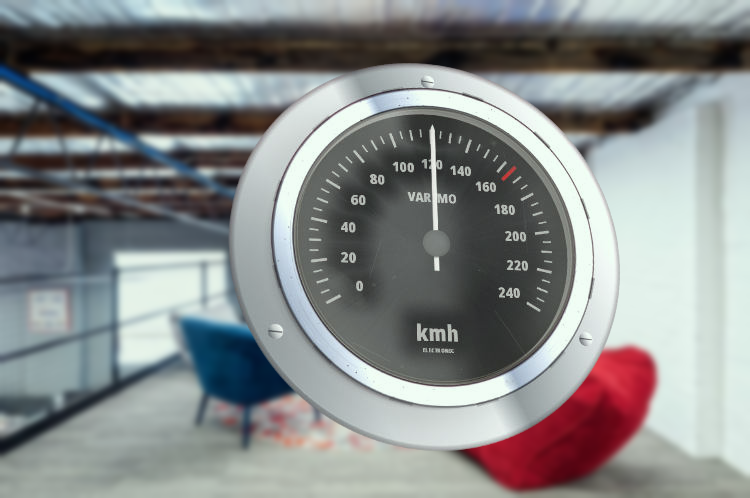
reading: 120 (km/h)
